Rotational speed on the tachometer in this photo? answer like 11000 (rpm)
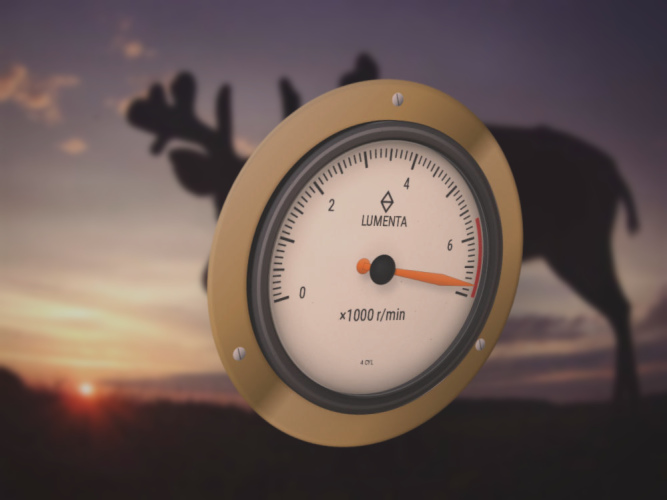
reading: 6800 (rpm)
